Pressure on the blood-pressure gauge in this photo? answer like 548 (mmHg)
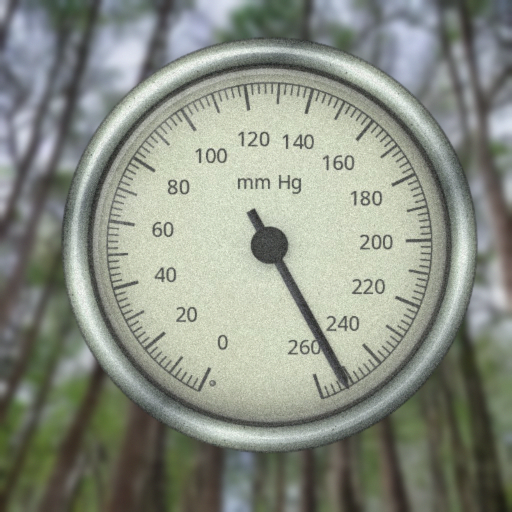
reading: 252 (mmHg)
